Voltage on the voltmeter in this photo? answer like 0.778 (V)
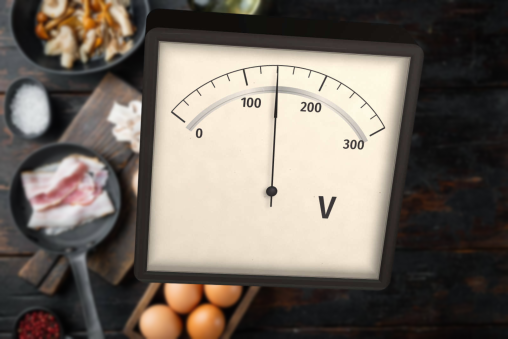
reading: 140 (V)
